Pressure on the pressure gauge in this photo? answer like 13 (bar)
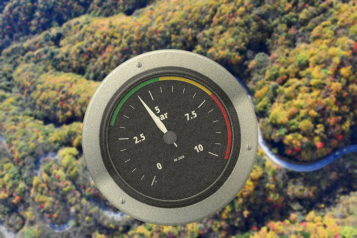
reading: 4.5 (bar)
